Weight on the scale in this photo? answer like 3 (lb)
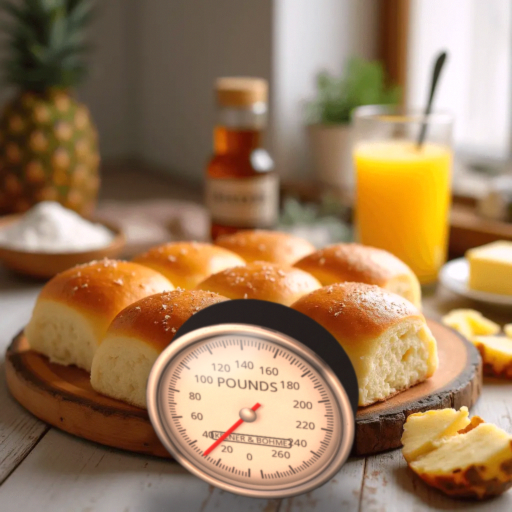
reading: 30 (lb)
